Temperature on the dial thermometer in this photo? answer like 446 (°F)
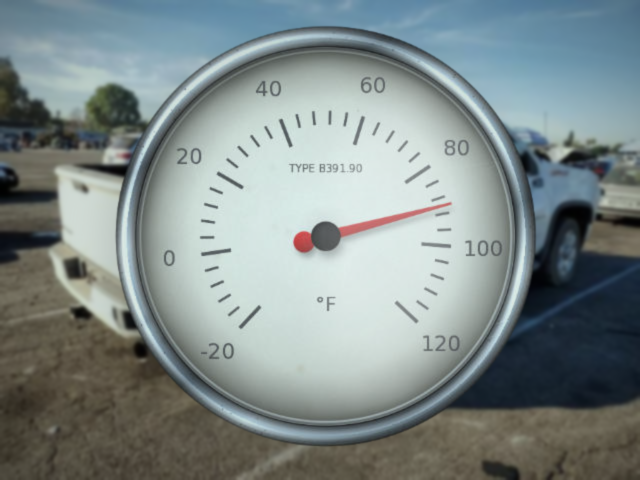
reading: 90 (°F)
